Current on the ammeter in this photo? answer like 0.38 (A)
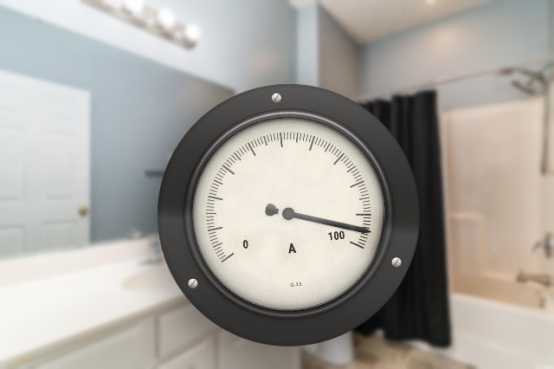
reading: 95 (A)
